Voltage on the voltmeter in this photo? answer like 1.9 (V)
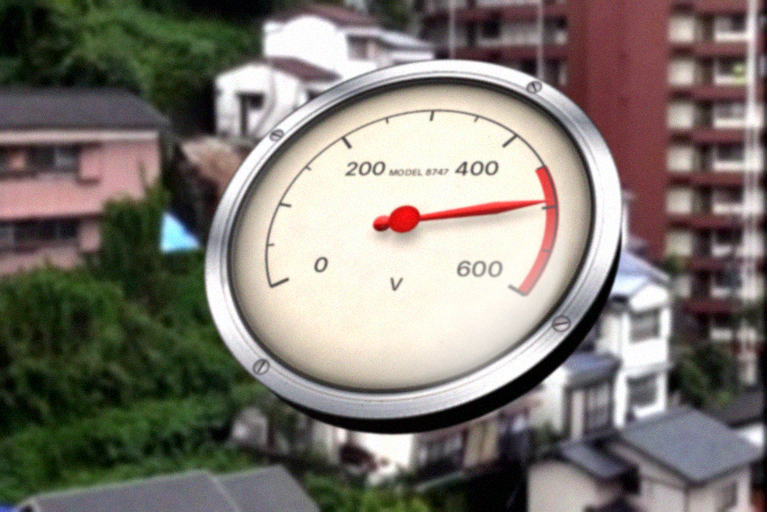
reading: 500 (V)
